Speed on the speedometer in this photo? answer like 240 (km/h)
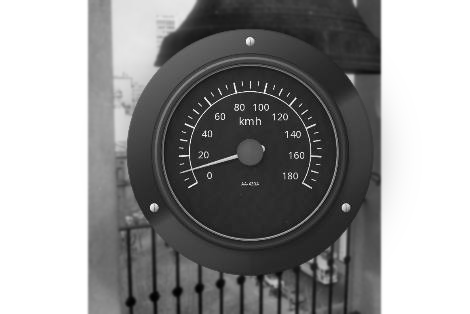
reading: 10 (km/h)
